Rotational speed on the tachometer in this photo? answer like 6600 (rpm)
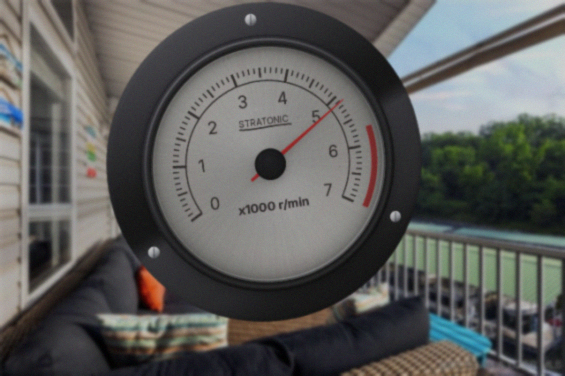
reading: 5100 (rpm)
